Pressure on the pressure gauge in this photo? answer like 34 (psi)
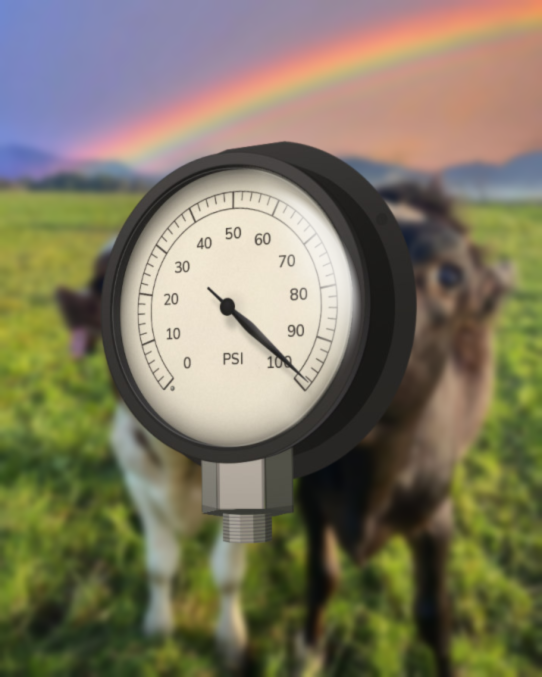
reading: 98 (psi)
